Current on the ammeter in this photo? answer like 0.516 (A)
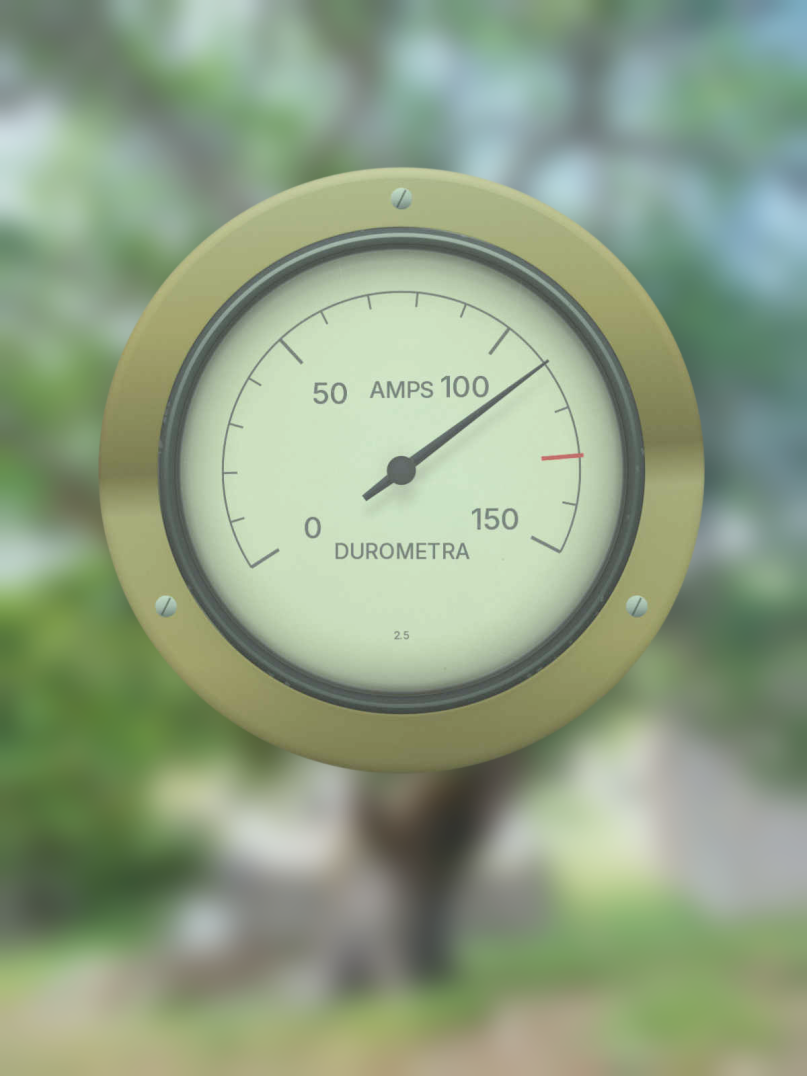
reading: 110 (A)
